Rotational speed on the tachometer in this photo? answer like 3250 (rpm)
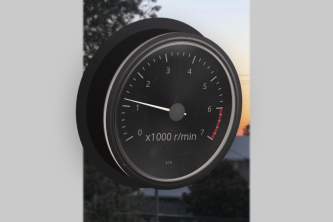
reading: 1200 (rpm)
